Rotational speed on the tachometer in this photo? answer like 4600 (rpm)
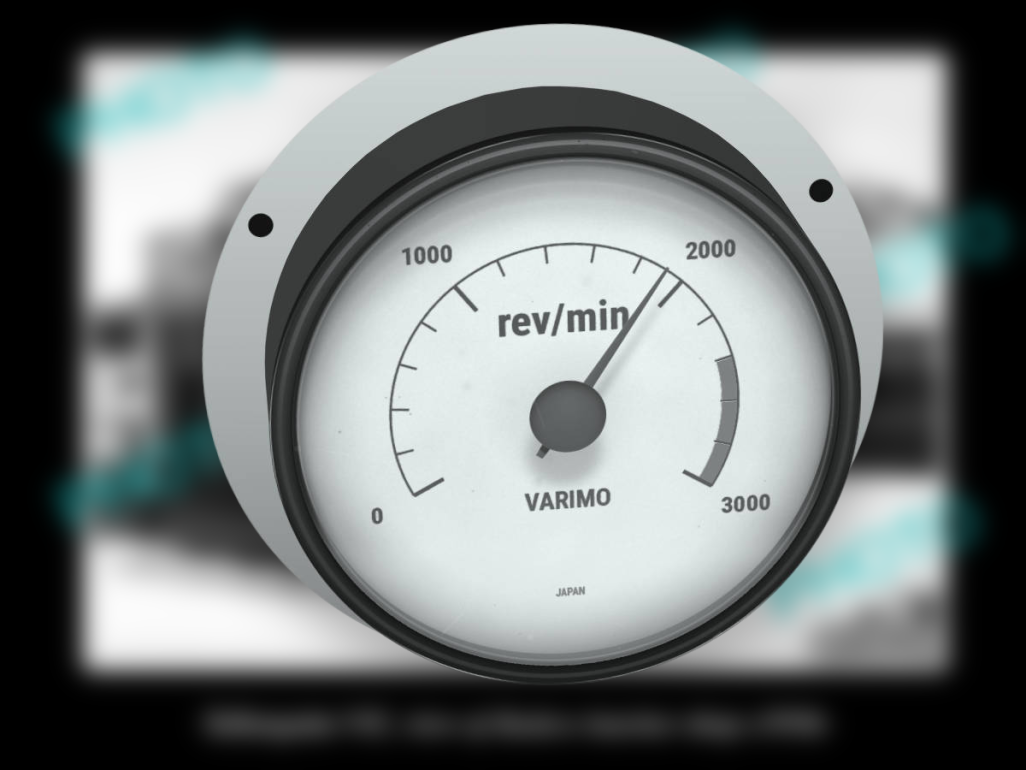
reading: 1900 (rpm)
